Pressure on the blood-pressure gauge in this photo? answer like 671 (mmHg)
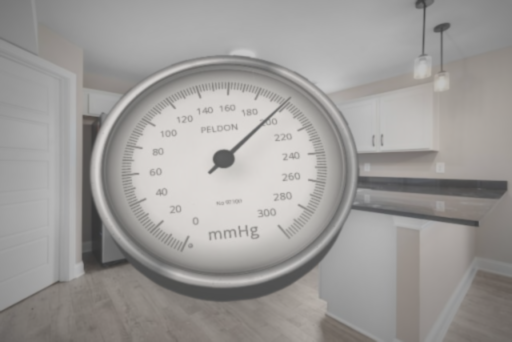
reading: 200 (mmHg)
